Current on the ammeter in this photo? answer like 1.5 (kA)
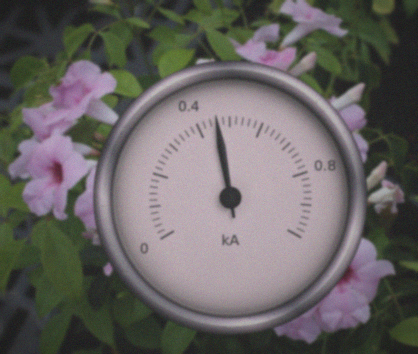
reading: 0.46 (kA)
